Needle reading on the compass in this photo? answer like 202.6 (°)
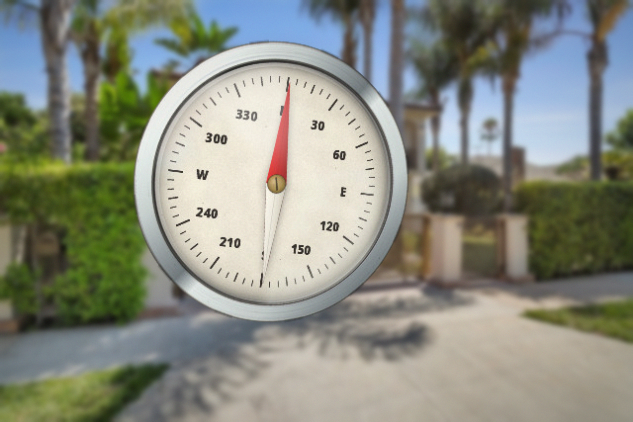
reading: 0 (°)
